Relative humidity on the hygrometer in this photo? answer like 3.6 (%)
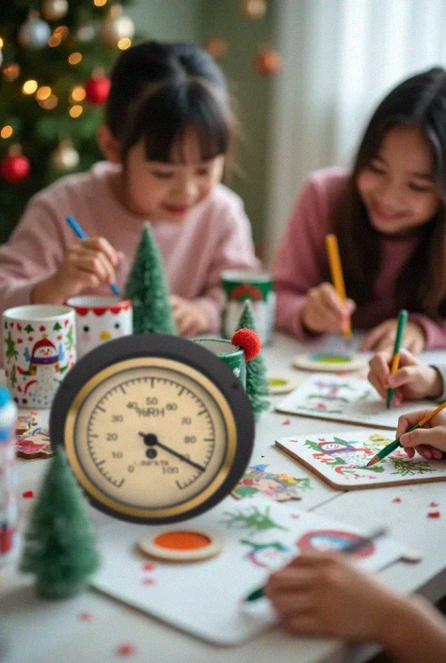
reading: 90 (%)
